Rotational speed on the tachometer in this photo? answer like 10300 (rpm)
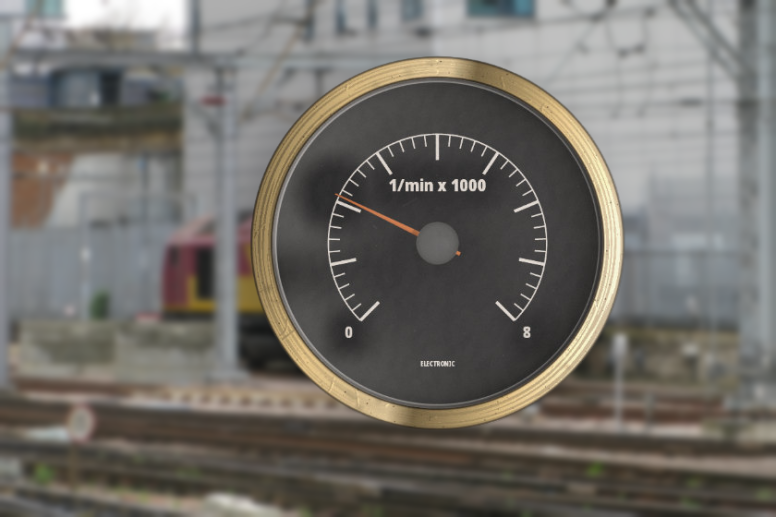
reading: 2100 (rpm)
